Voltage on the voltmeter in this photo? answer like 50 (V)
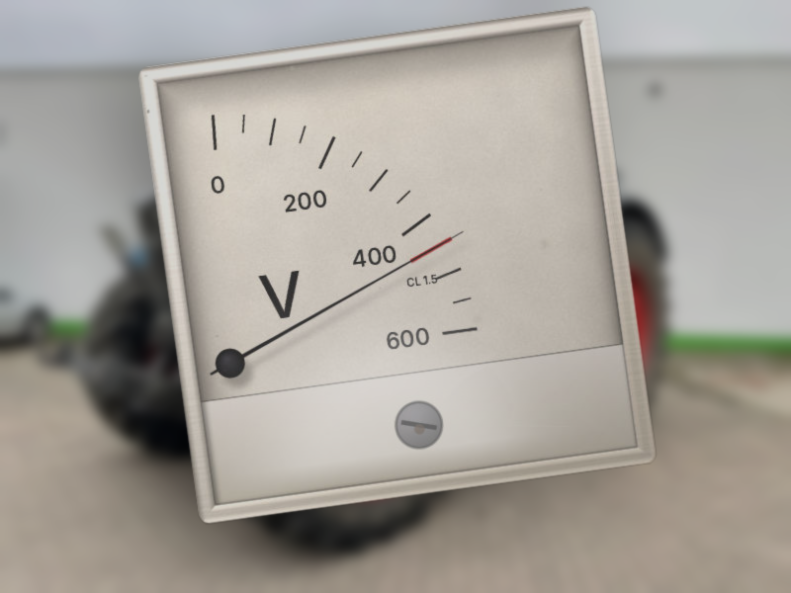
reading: 450 (V)
